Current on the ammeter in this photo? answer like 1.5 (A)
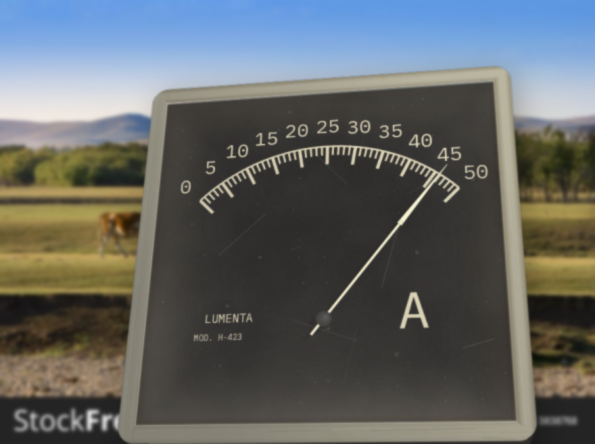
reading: 46 (A)
